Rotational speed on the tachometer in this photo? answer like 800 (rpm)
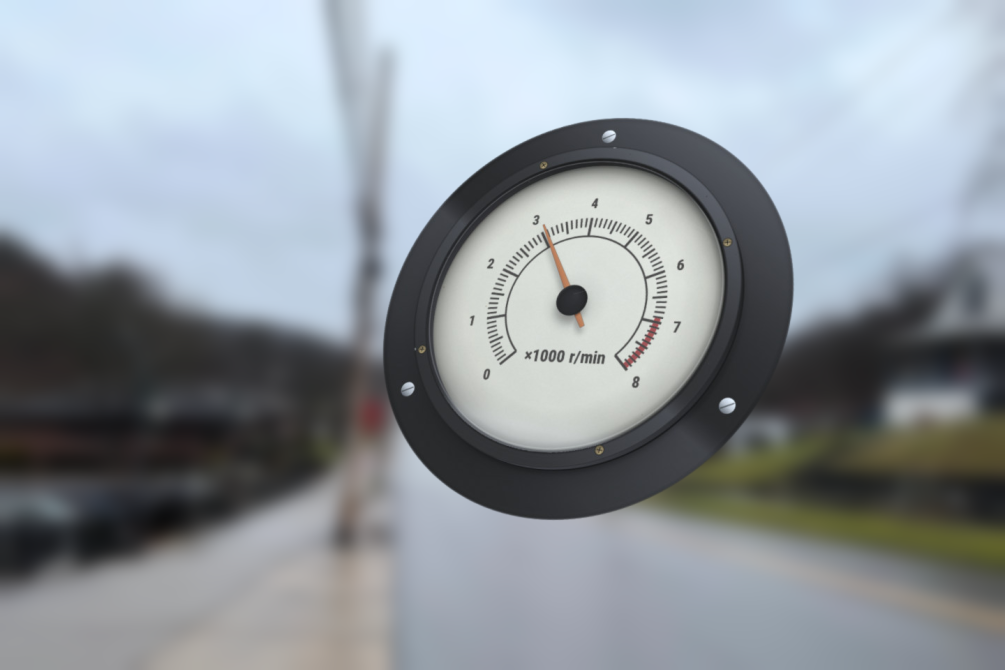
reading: 3100 (rpm)
